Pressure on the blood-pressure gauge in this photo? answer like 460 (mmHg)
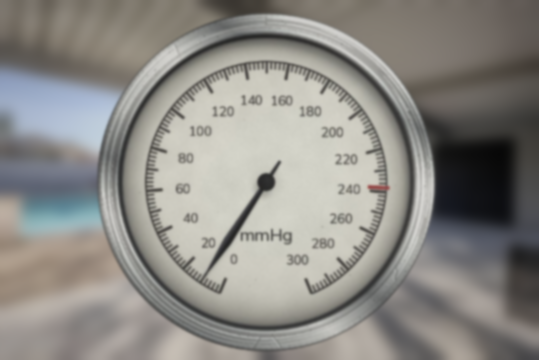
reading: 10 (mmHg)
